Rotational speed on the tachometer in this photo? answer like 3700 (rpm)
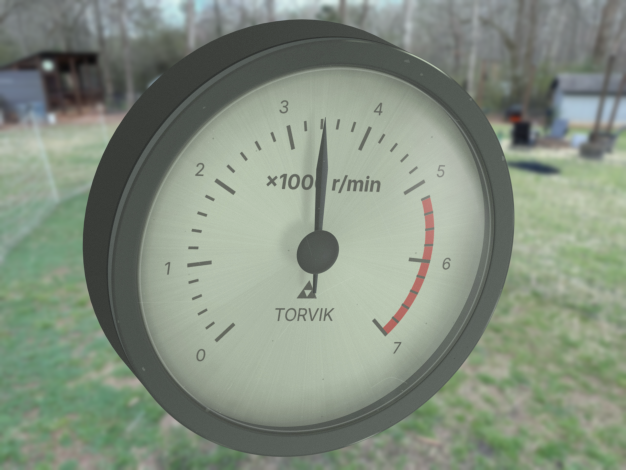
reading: 3400 (rpm)
